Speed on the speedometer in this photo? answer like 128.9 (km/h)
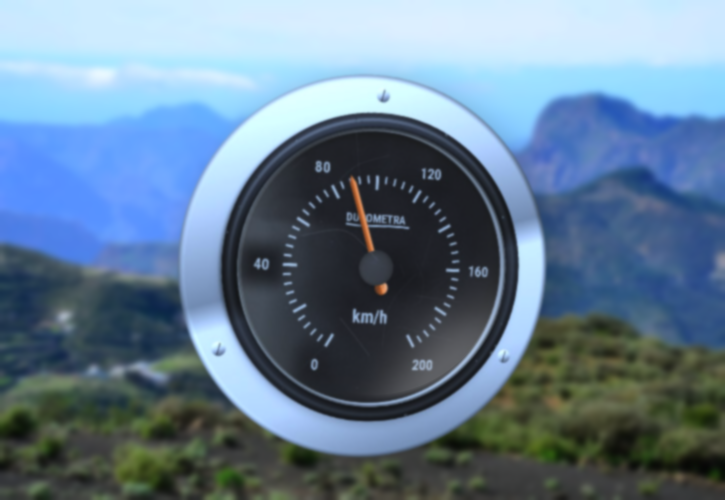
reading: 88 (km/h)
